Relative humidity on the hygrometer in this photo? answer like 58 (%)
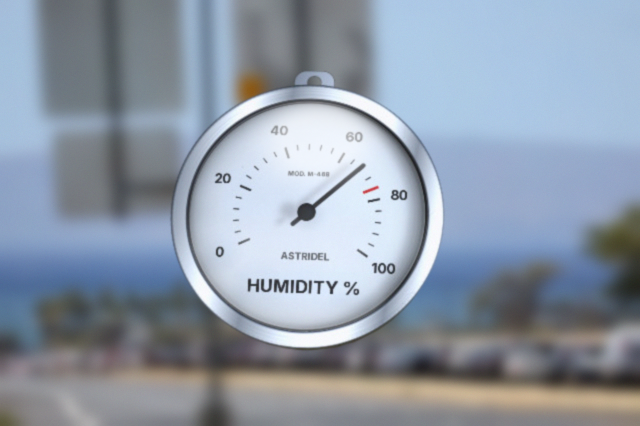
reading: 68 (%)
